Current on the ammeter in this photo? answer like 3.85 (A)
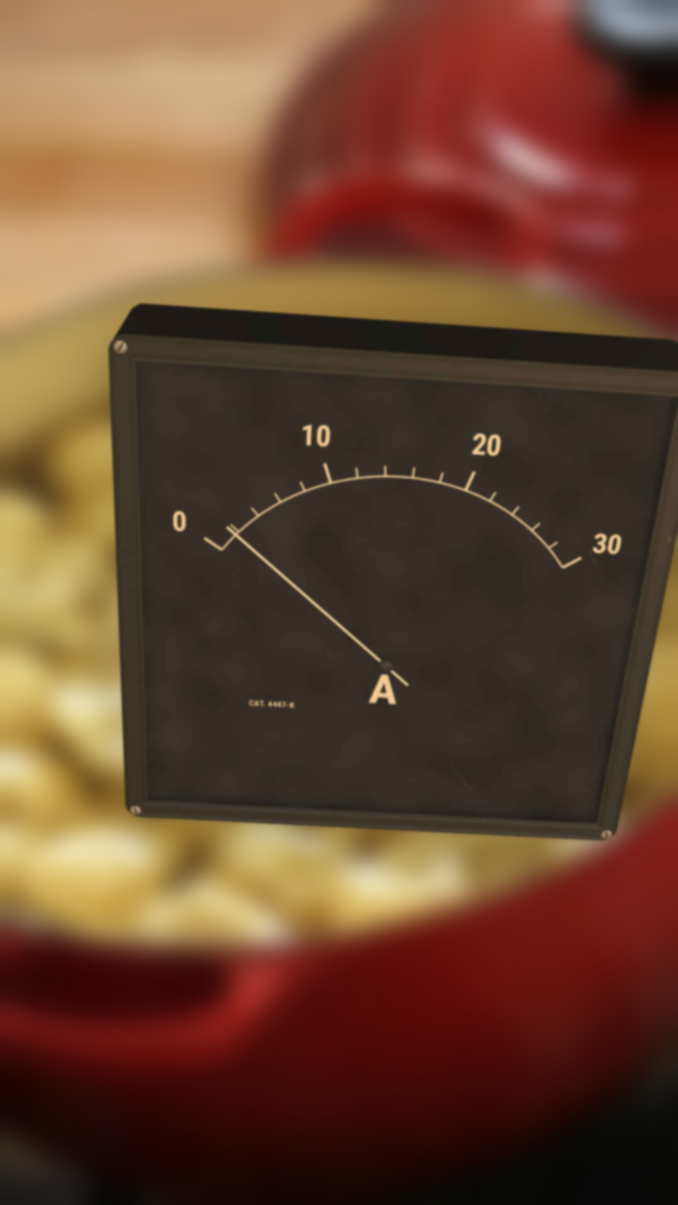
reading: 2 (A)
